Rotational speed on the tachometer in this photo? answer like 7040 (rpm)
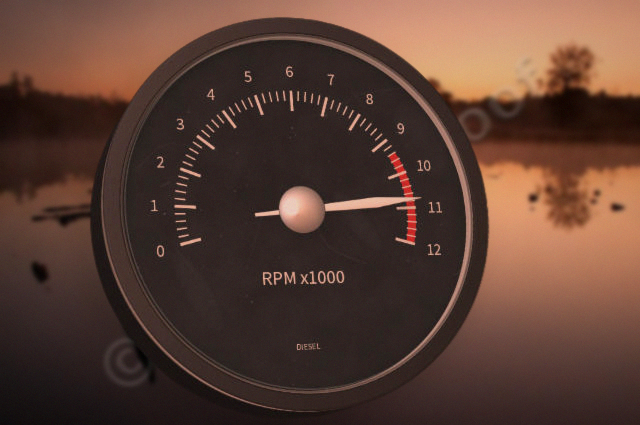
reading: 10800 (rpm)
